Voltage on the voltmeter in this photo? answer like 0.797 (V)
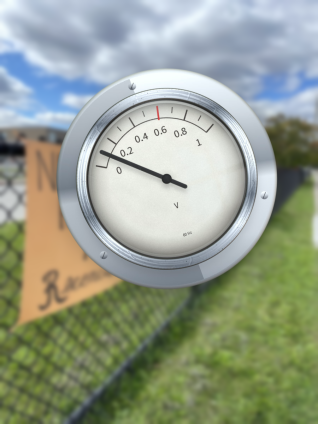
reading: 0.1 (V)
